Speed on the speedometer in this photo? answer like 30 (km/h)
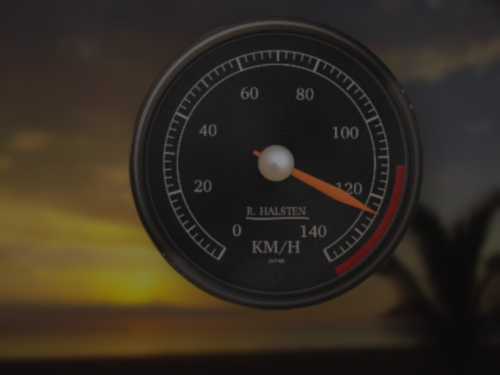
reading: 124 (km/h)
